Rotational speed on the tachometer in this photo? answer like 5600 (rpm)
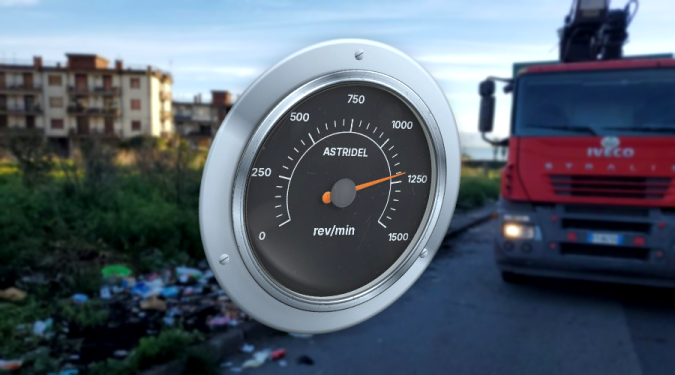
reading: 1200 (rpm)
